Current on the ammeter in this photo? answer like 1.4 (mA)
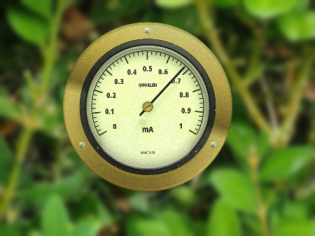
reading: 0.68 (mA)
